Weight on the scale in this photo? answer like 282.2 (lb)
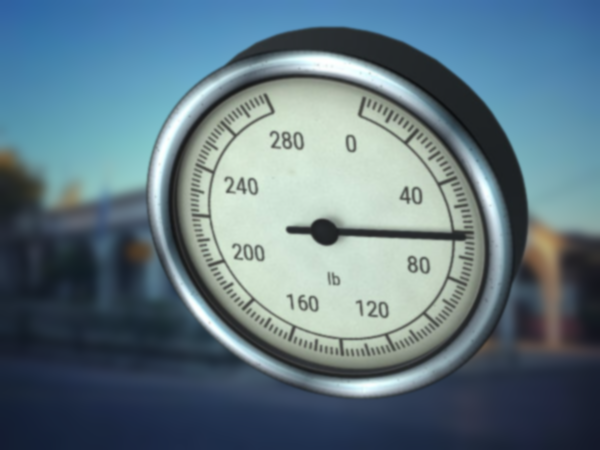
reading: 60 (lb)
